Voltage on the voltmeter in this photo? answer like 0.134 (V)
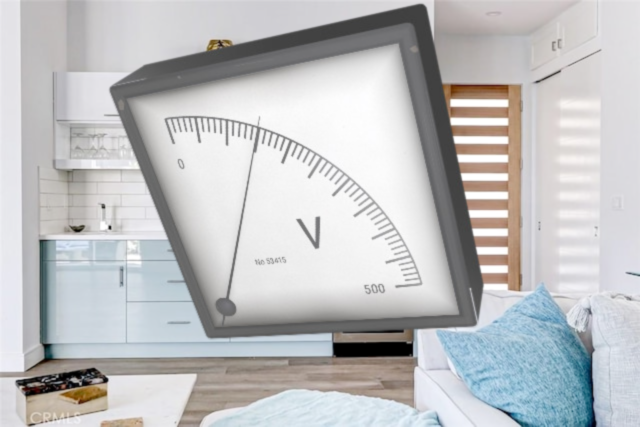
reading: 150 (V)
